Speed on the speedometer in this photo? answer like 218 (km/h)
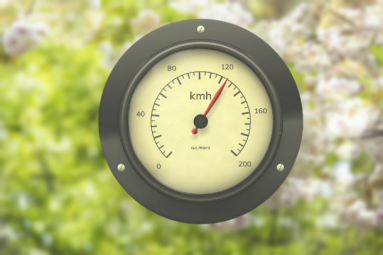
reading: 125 (km/h)
